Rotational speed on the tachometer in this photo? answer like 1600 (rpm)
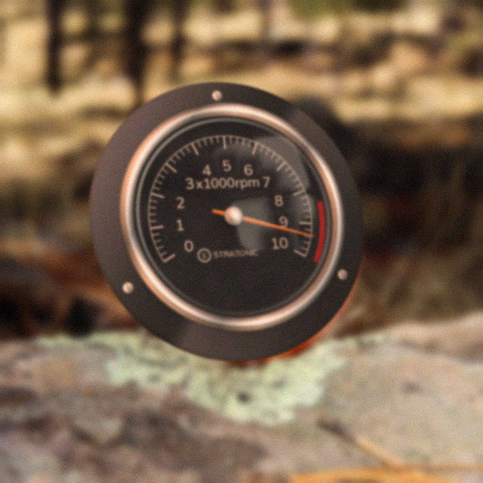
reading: 9400 (rpm)
